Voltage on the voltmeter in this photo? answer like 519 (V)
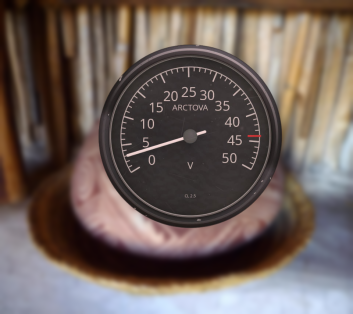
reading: 3 (V)
